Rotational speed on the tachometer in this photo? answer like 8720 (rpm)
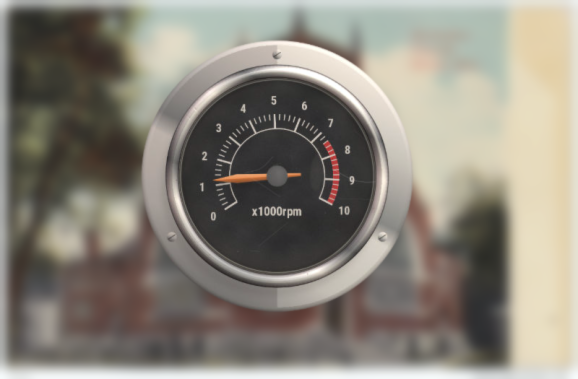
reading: 1200 (rpm)
